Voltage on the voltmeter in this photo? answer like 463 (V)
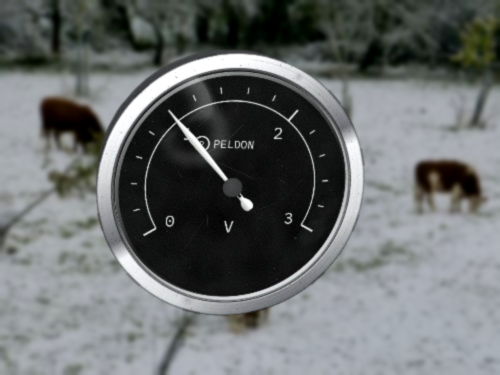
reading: 1 (V)
